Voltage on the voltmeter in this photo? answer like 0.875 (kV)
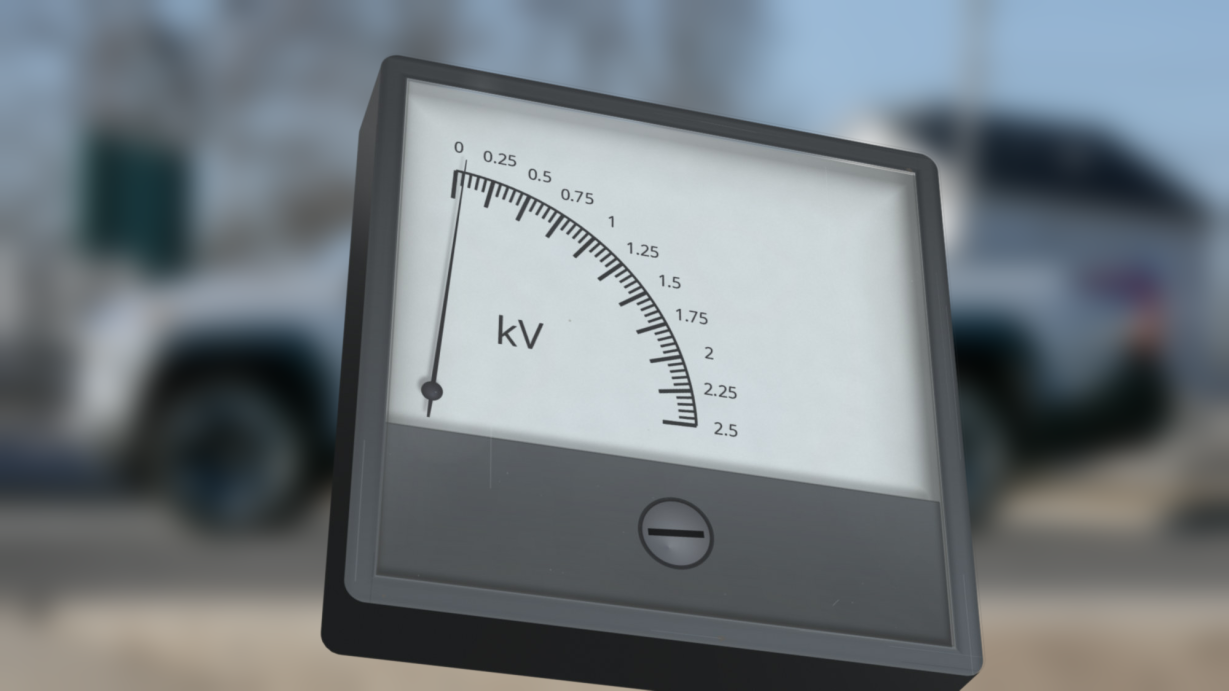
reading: 0.05 (kV)
